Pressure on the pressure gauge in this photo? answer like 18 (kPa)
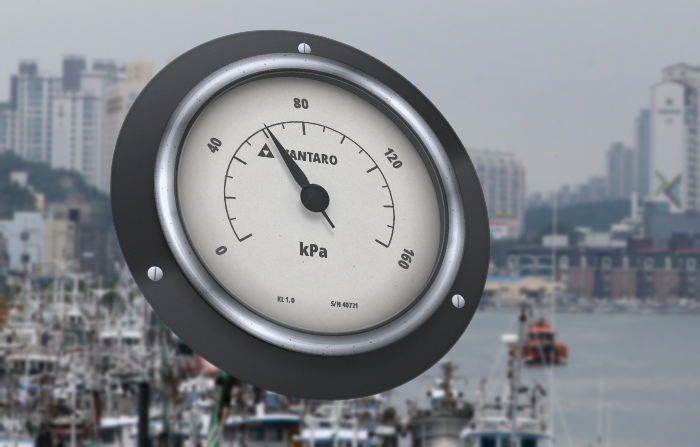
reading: 60 (kPa)
